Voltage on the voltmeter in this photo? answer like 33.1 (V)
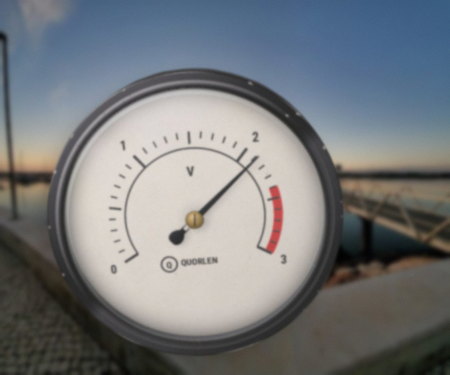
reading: 2.1 (V)
